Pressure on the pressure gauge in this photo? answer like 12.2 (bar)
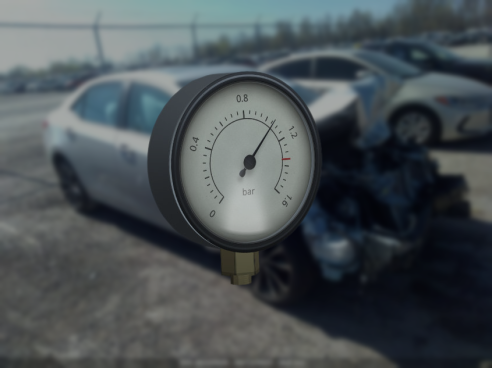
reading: 1.05 (bar)
